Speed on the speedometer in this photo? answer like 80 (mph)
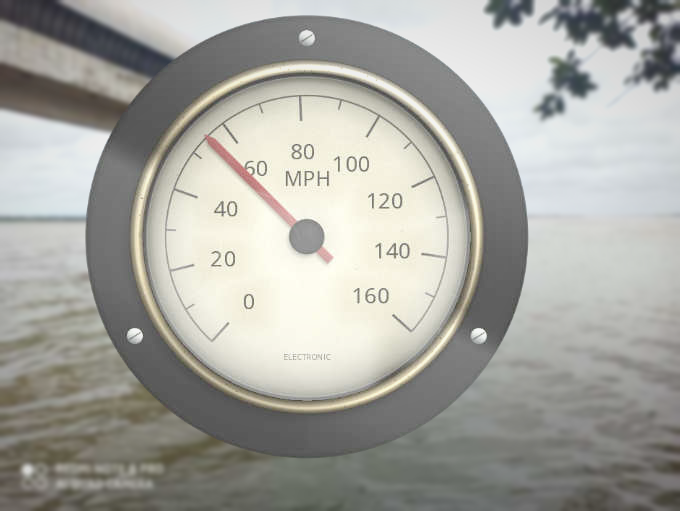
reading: 55 (mph)
